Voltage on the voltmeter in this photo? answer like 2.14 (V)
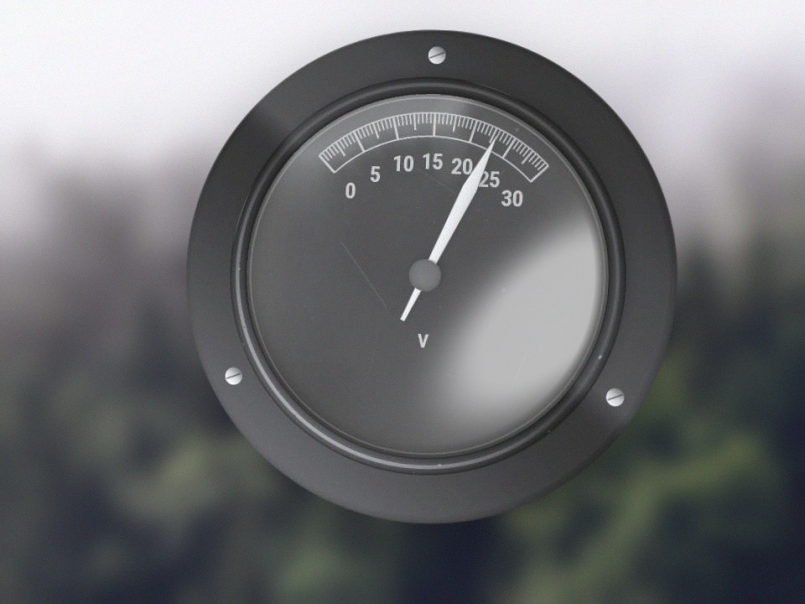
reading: 23 (V)
